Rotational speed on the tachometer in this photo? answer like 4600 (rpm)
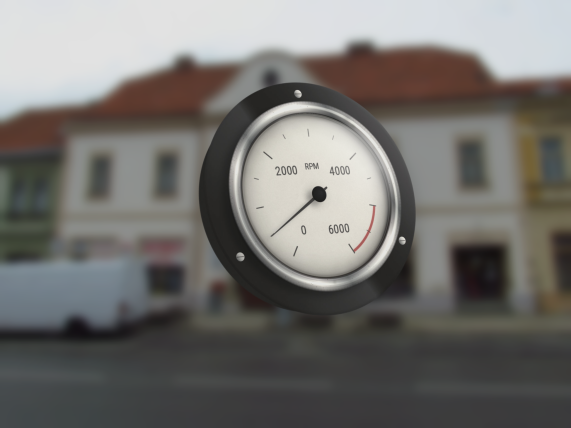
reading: 500 (rpm)
